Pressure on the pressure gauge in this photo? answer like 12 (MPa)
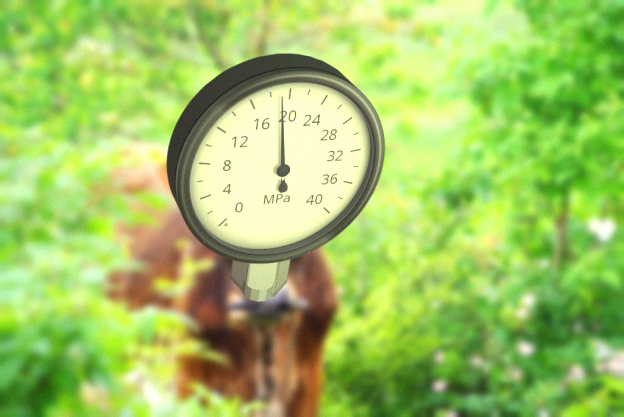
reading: 19 (MPa)
